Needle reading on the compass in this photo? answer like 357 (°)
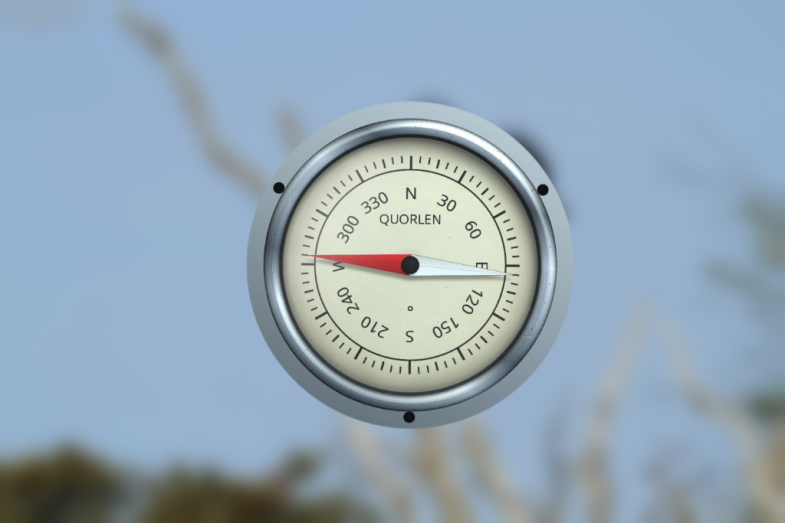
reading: 275 (°)
